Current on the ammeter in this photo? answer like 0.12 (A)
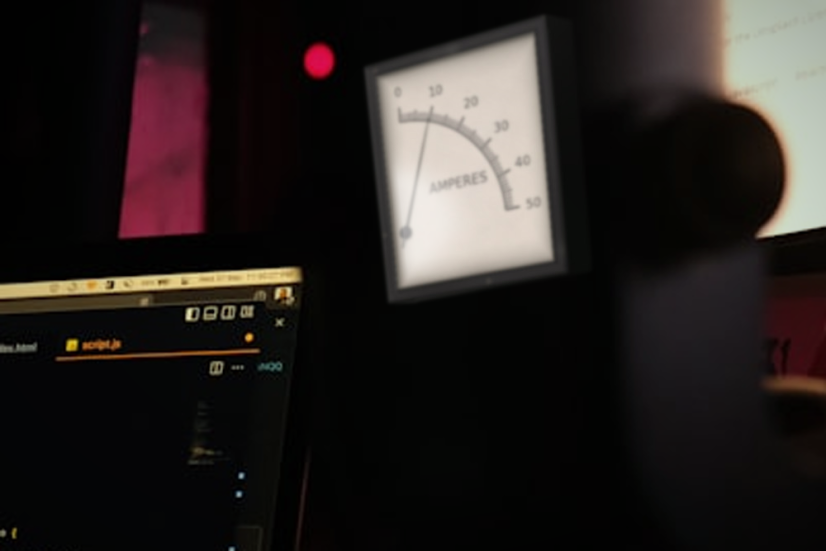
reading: 10 (A)
